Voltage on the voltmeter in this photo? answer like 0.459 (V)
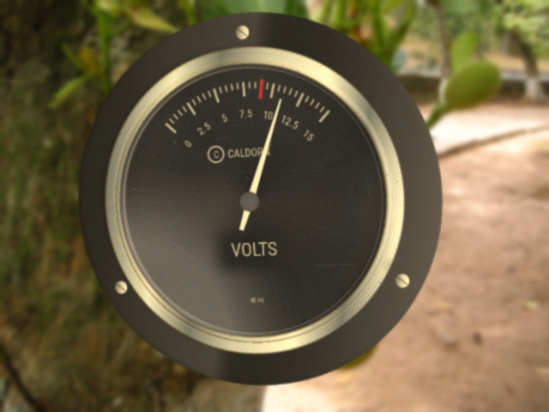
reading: 11 (V)
